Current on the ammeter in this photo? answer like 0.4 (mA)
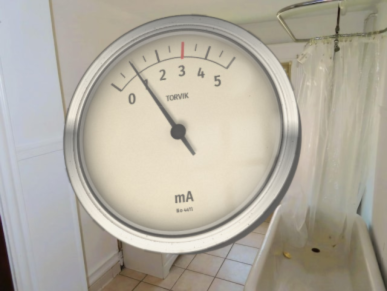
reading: 1 (mA)
